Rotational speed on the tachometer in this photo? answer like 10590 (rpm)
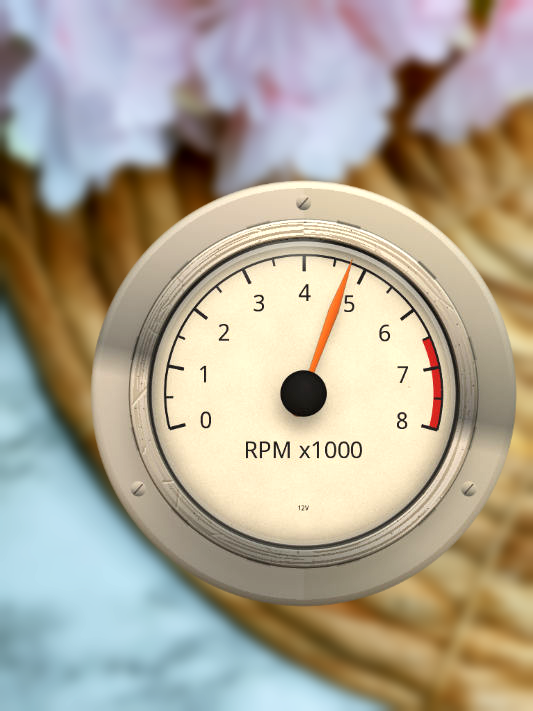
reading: 4750 (rpm)
